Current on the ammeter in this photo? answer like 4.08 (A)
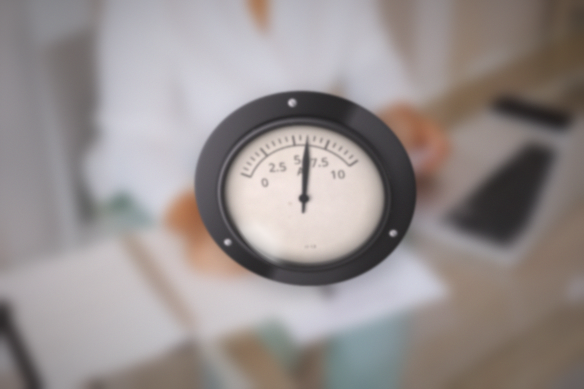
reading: 6 (A)
